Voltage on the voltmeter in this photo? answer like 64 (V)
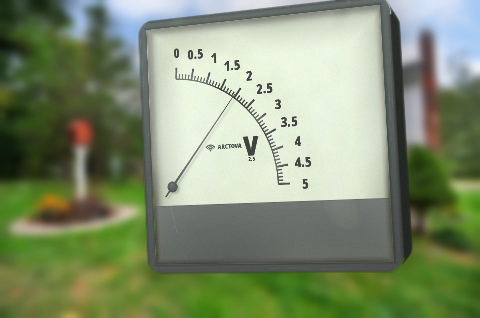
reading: 2 (V)
